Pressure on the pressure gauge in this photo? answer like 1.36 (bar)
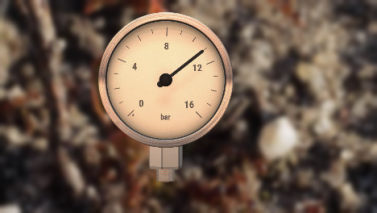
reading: 11 (bar)
